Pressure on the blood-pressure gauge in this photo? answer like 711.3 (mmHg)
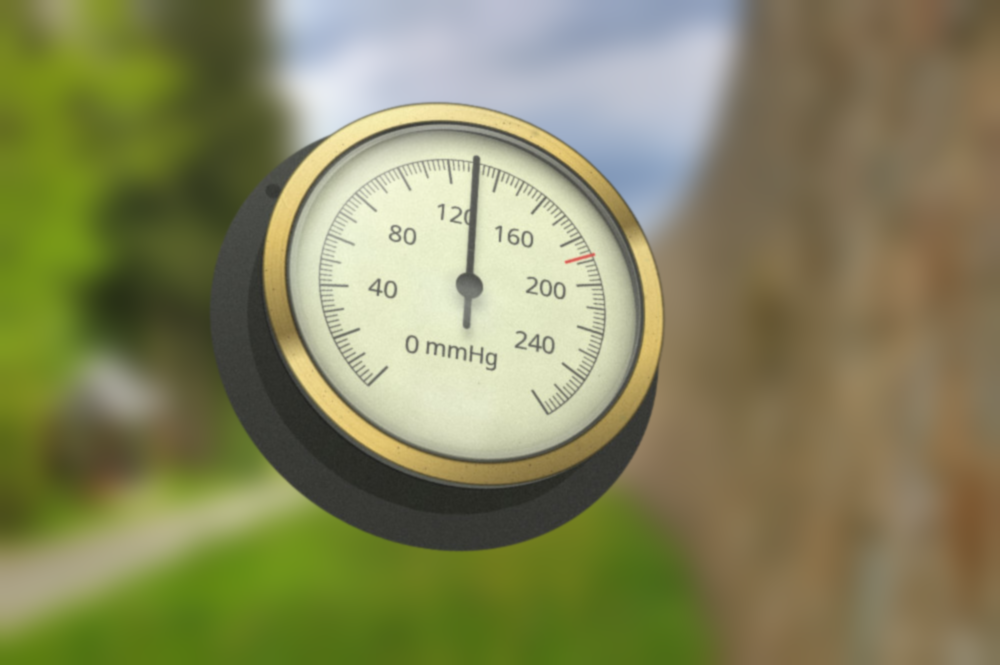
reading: 130 (mmHg)
